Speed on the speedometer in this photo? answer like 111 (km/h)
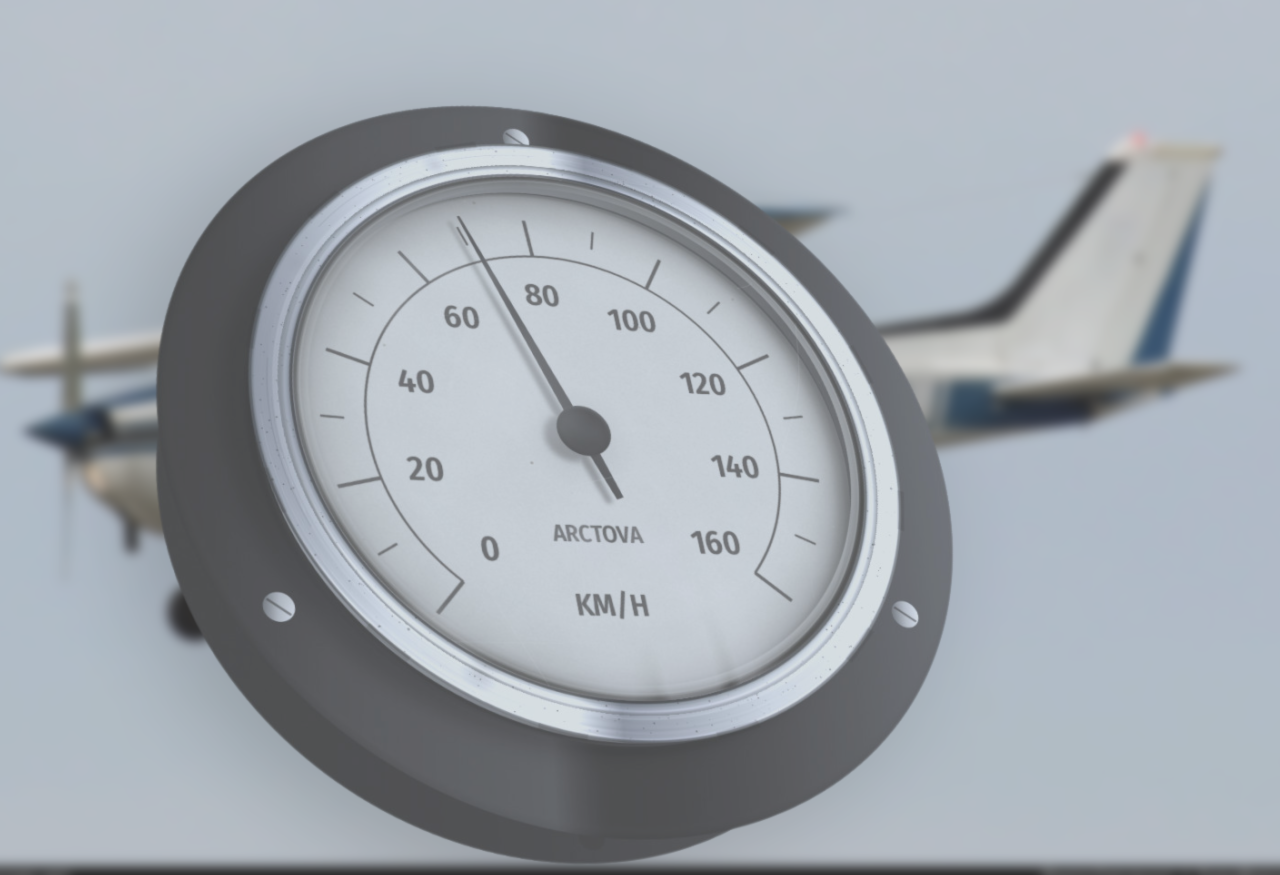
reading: 70 (km/h)
